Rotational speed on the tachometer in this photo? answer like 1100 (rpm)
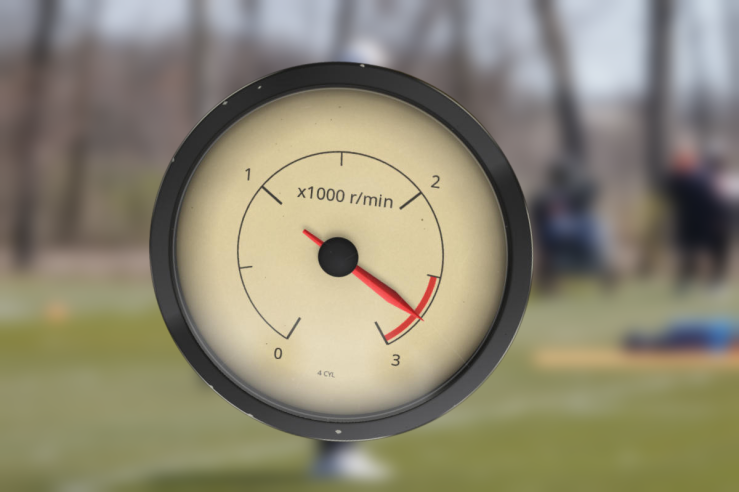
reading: 2750 (rpm)
